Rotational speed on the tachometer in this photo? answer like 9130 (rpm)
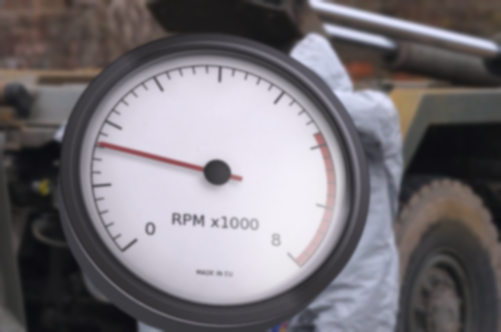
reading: 1600 (rpm)
